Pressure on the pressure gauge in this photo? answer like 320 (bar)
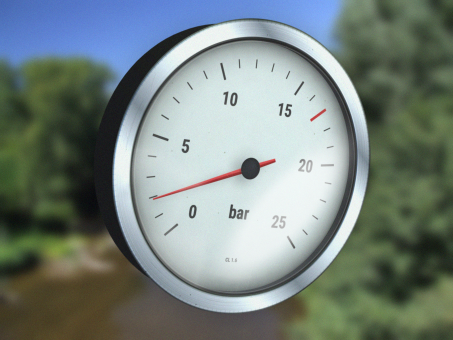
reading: 2 (bar)
